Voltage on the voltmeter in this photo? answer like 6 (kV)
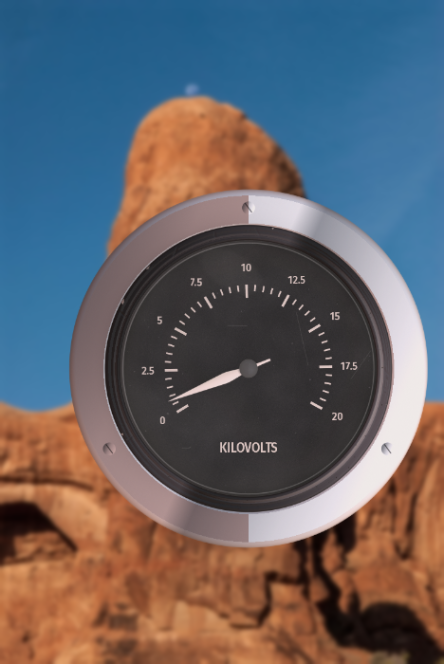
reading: 0.75 (kV)
